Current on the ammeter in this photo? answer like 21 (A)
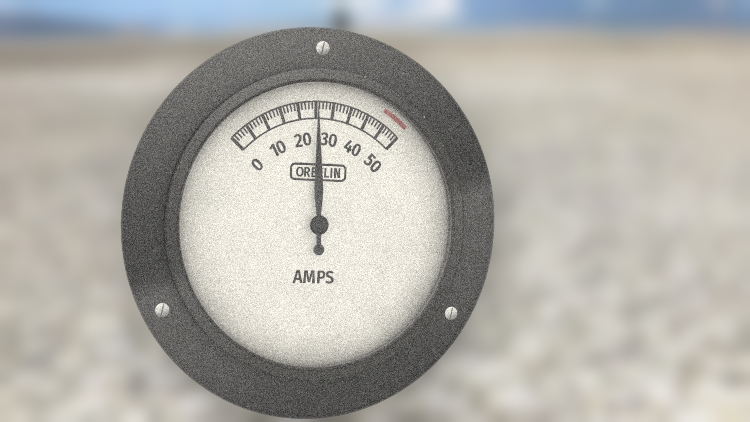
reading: 25 (A)
